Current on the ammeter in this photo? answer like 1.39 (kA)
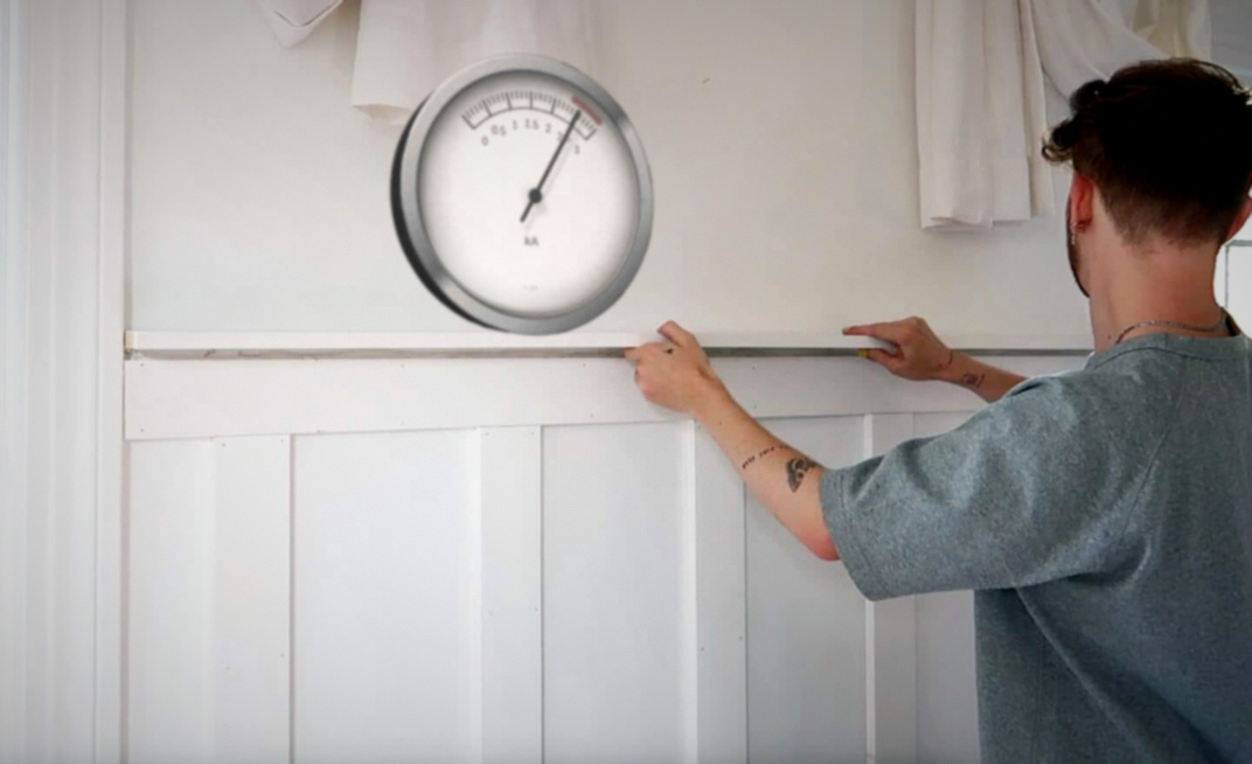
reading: 2.5 (kA)
